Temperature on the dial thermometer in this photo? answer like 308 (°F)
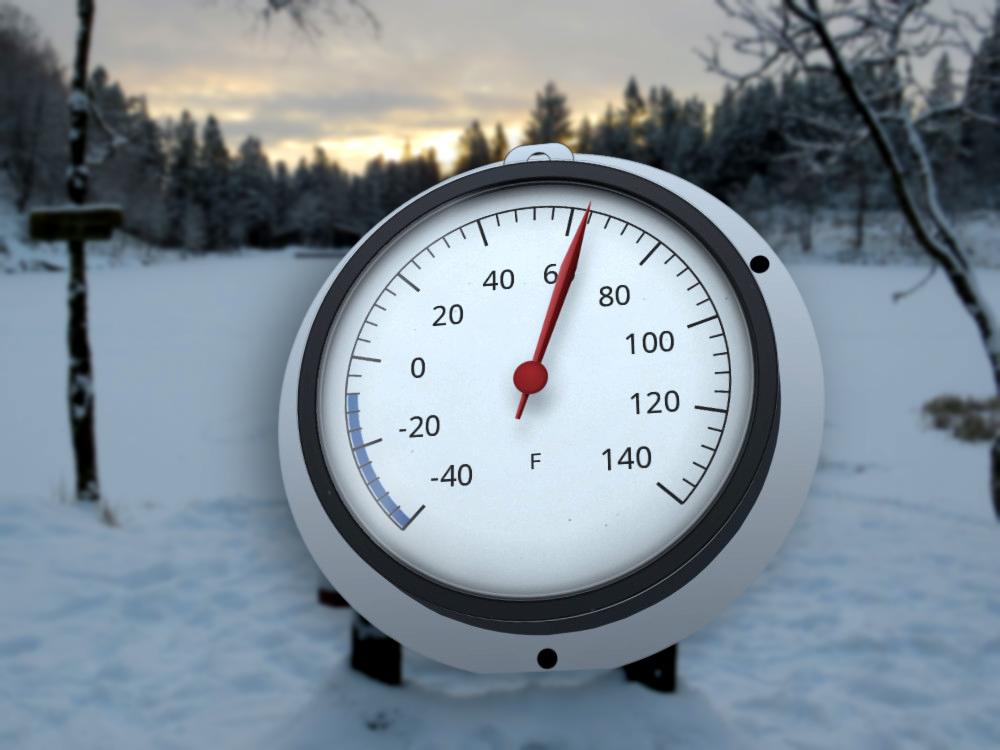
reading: 64 (°F)
